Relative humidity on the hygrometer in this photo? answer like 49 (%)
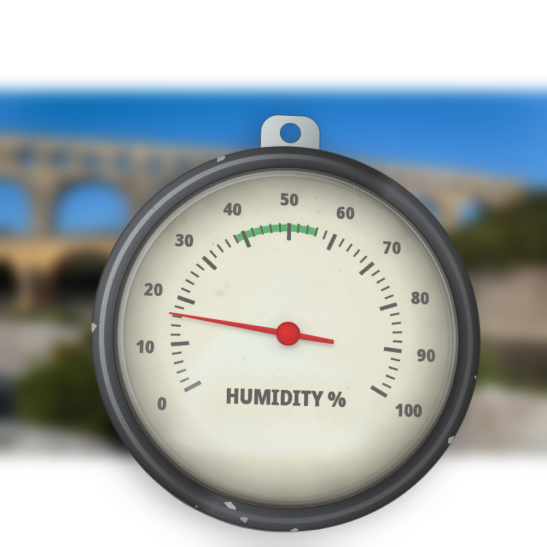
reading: 16 (%)
